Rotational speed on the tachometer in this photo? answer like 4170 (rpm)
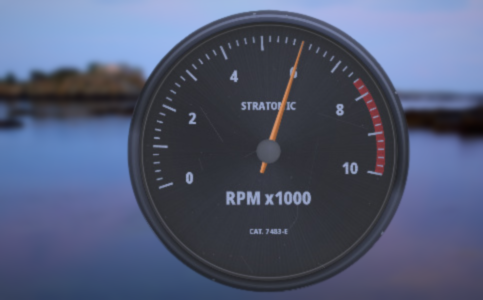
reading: 6000 (rpm)
